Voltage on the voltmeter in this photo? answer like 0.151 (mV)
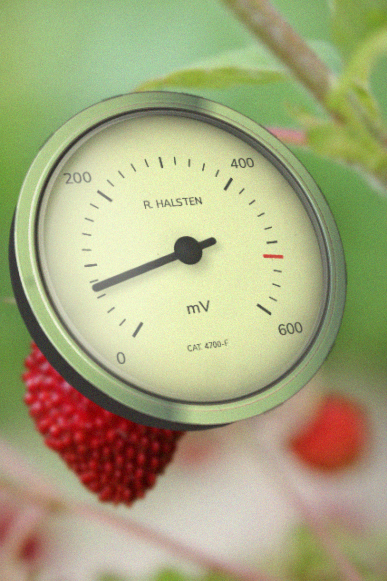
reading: 70 (mV)
